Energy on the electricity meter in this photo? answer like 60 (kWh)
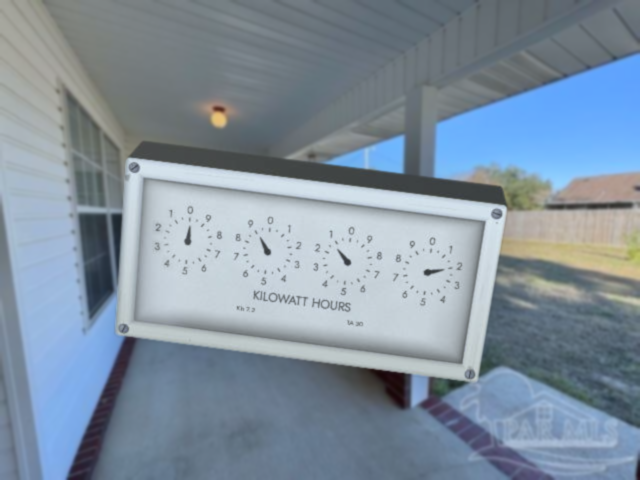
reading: 9912 (kWh)
